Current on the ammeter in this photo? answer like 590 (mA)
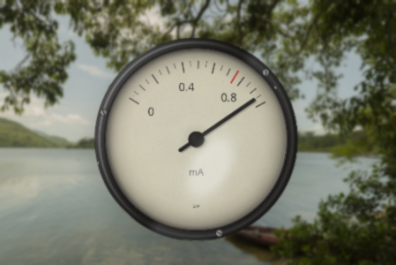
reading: 0.95 (mA)
